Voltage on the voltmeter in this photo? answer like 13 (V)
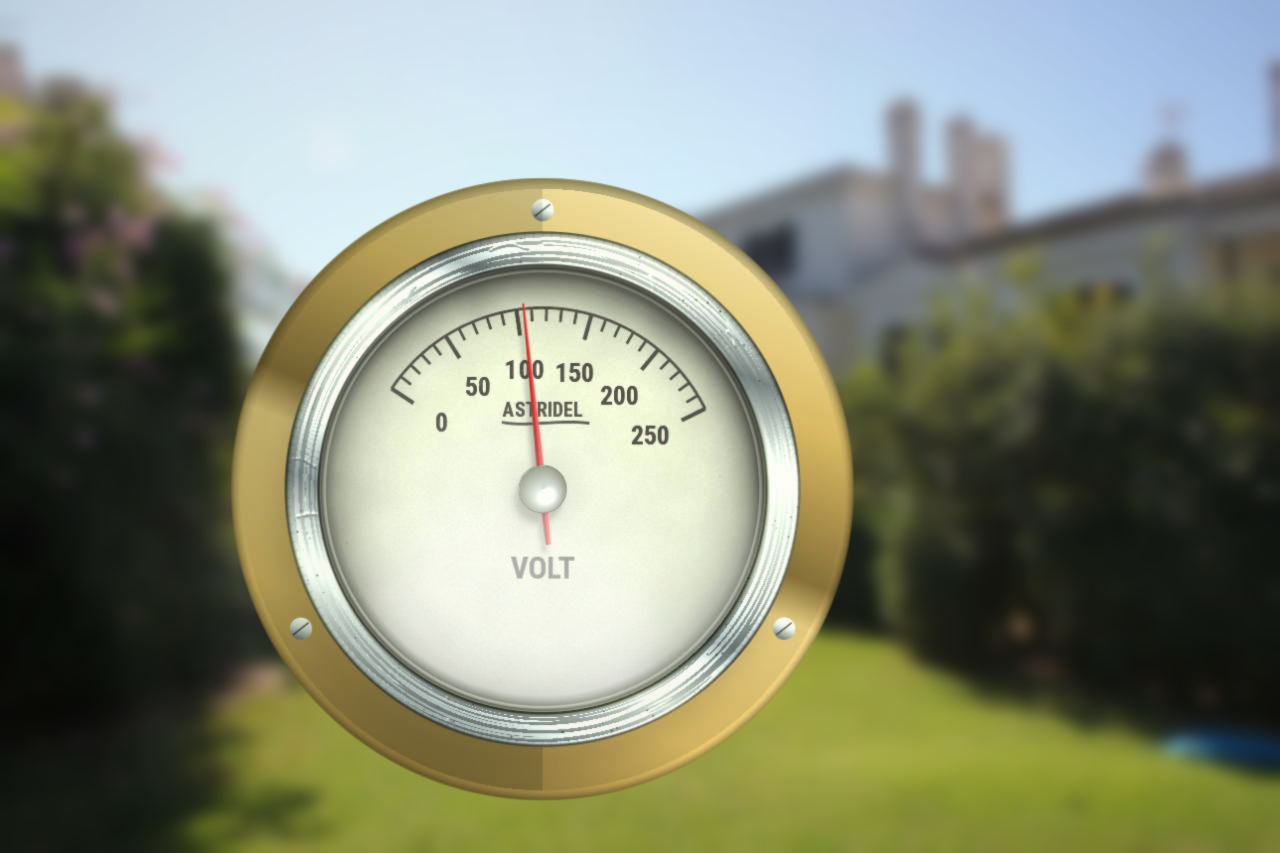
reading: 105 (V)
